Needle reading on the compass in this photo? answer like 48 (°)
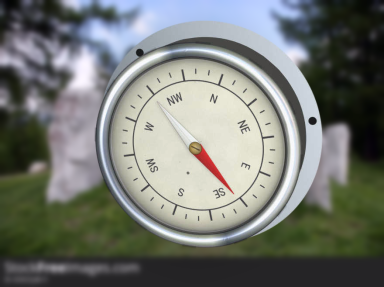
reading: 120 (°)
